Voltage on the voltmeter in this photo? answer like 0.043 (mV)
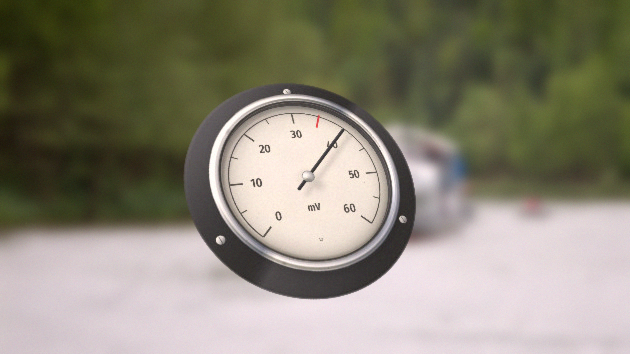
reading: 40 (mV)
